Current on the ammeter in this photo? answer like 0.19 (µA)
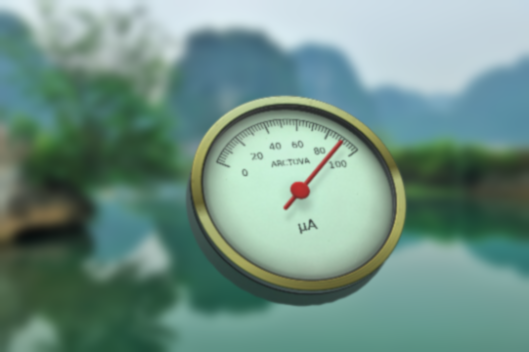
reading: 90 (µA)
